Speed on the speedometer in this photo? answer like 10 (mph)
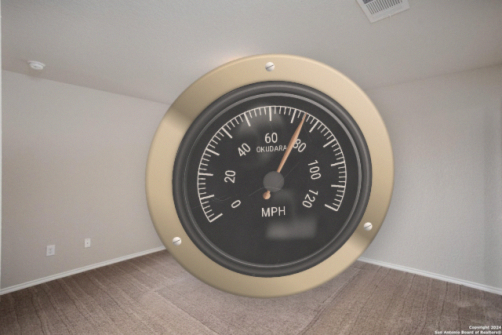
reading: 74 (mph)
